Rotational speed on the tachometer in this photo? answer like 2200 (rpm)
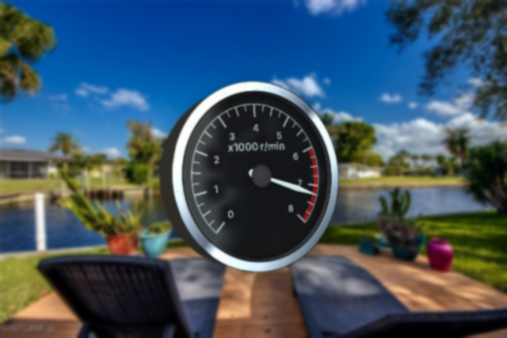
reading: 7250 (rpm)
